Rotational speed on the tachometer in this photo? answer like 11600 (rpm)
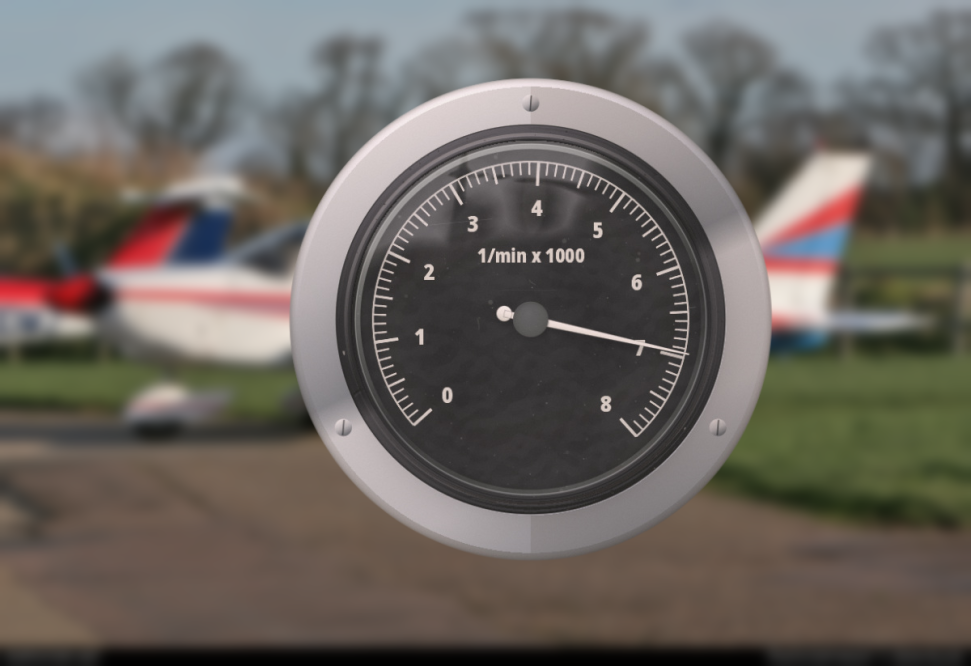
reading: 6950 (rpm)
